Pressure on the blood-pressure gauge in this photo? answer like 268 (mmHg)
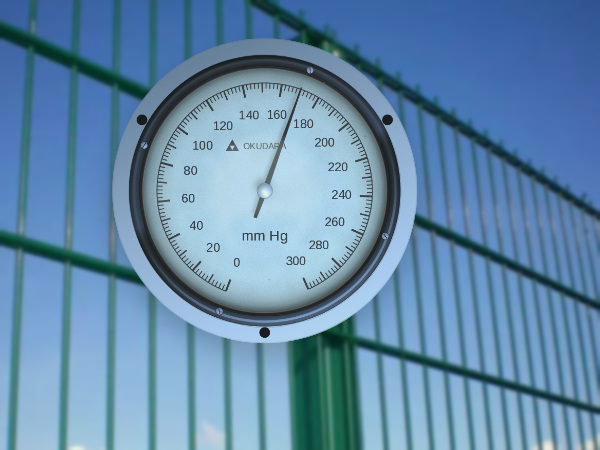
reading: 170 (mmHg)
